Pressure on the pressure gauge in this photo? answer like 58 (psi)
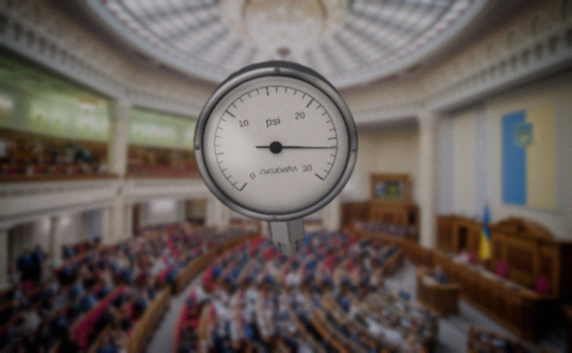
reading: 26 (psi)
